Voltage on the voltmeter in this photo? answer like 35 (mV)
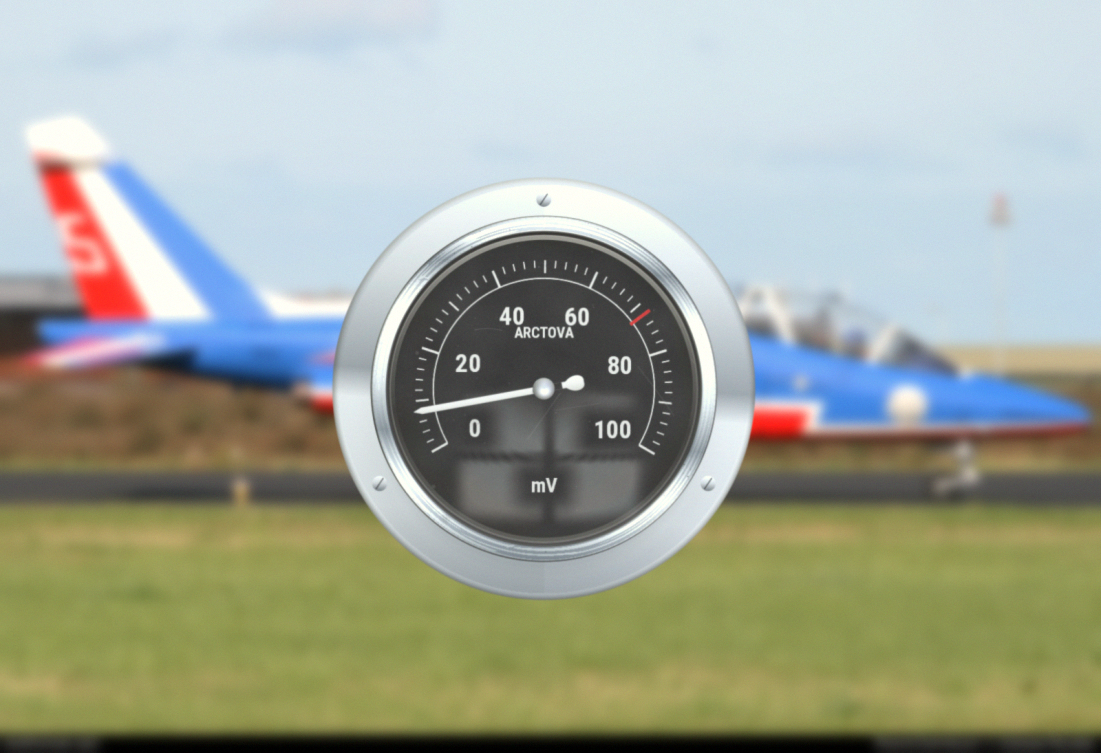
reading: 8 (mV)
